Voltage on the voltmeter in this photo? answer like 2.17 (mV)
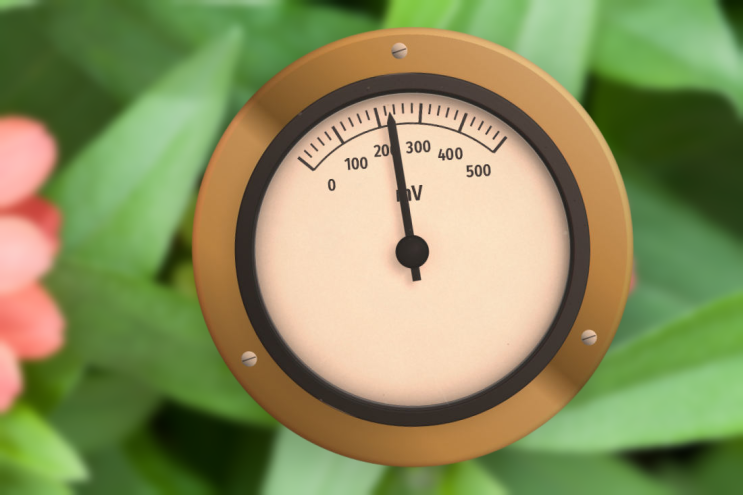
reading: 230 (mV)
